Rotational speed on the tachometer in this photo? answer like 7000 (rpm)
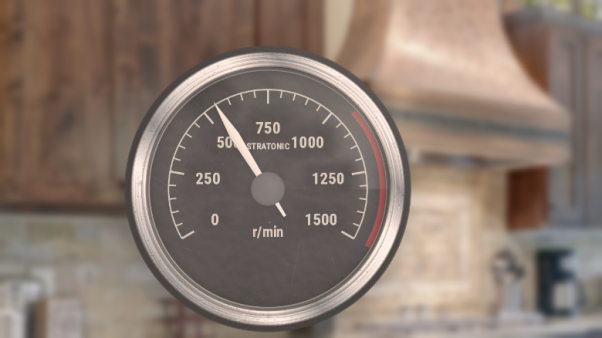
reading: 550 (rpm)
